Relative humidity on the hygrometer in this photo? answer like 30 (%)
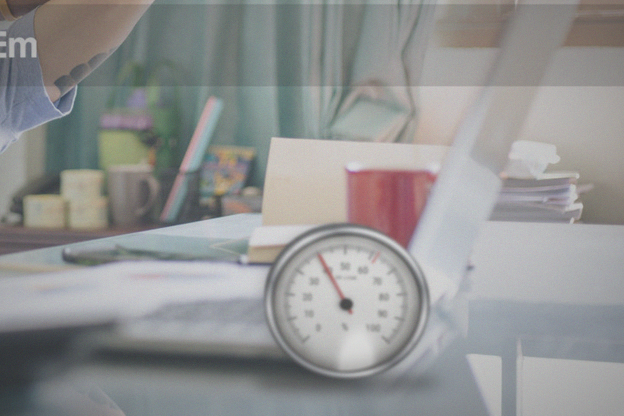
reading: 40 (%)
